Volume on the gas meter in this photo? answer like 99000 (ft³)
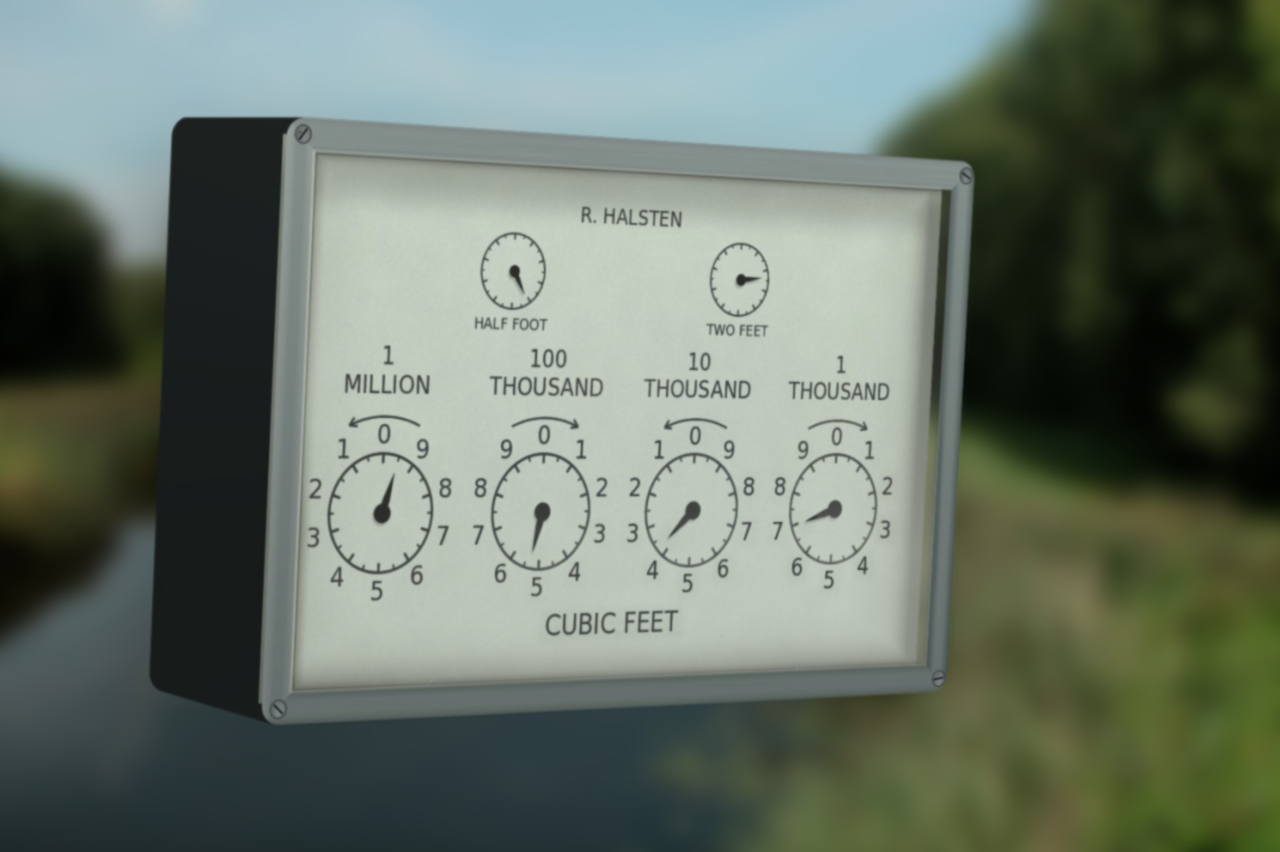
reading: 953700 (ft³)
